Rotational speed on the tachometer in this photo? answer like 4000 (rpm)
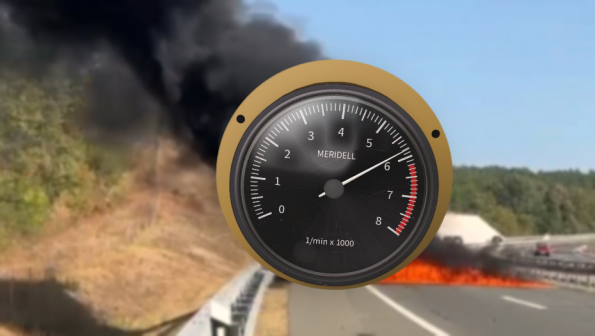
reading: 5800 (rpm)
